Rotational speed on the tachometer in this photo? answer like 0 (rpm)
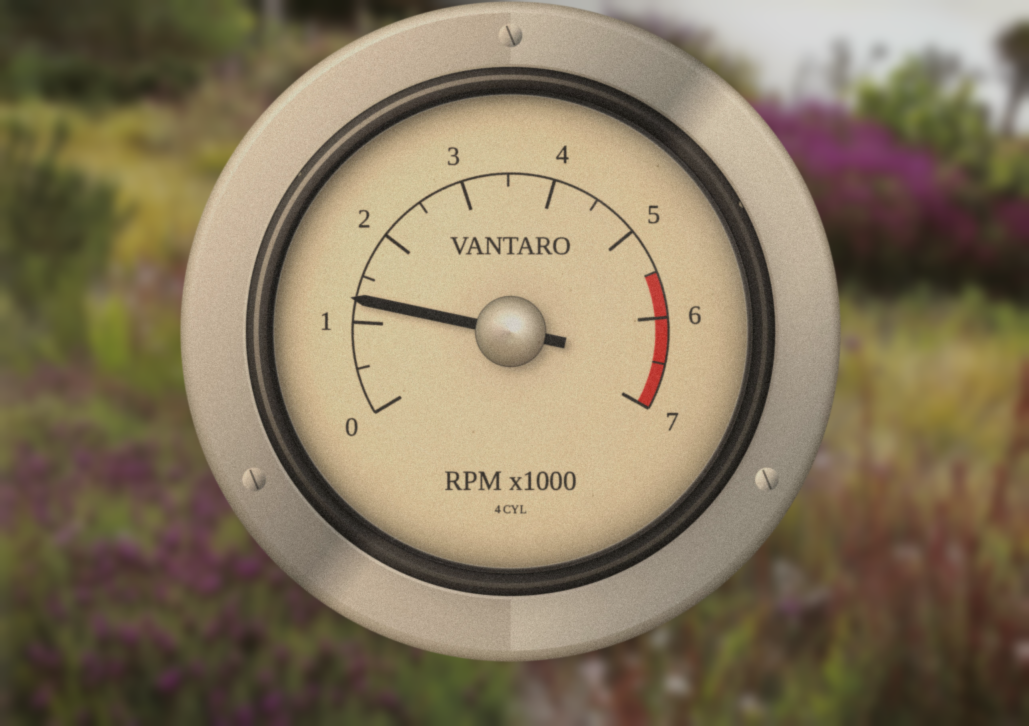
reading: 1250 (rpm)
